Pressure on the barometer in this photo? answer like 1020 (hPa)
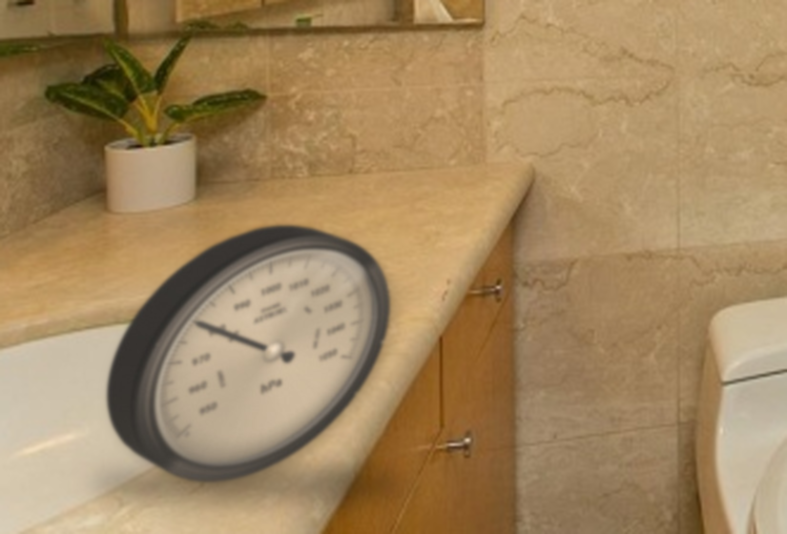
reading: 980 (hPa)
